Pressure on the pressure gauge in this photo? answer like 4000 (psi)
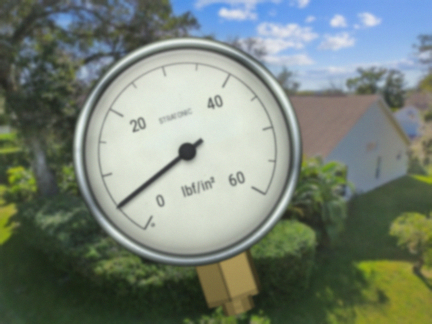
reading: 5 (psi)
